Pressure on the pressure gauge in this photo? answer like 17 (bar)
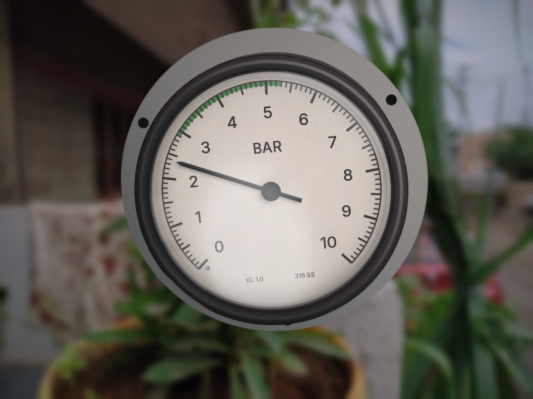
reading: 2.4 (bar)
